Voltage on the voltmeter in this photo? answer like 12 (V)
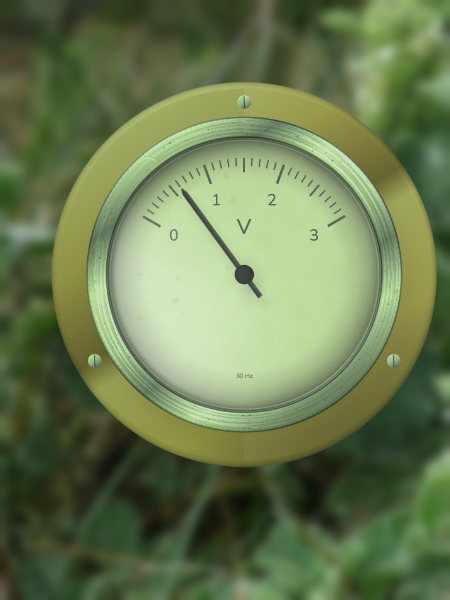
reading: 0.6 (V)
